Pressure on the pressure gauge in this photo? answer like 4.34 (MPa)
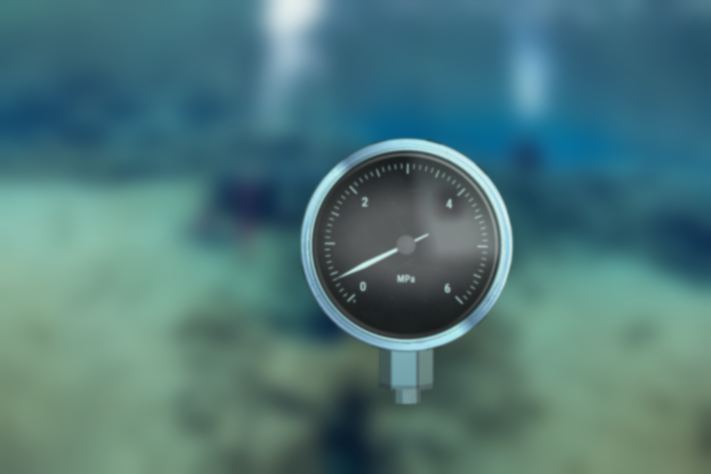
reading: 0.4 (MPa)
